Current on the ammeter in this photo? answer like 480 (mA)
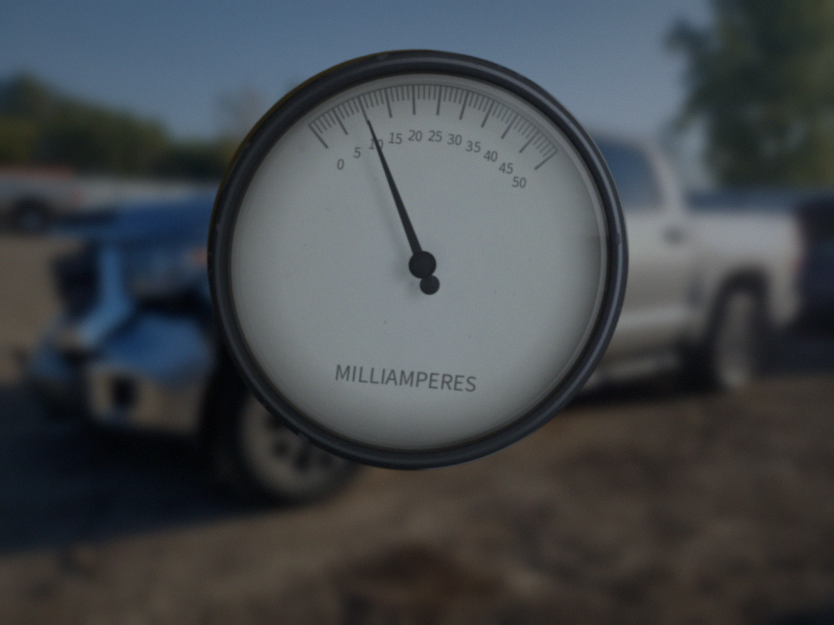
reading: 10 (mA)
